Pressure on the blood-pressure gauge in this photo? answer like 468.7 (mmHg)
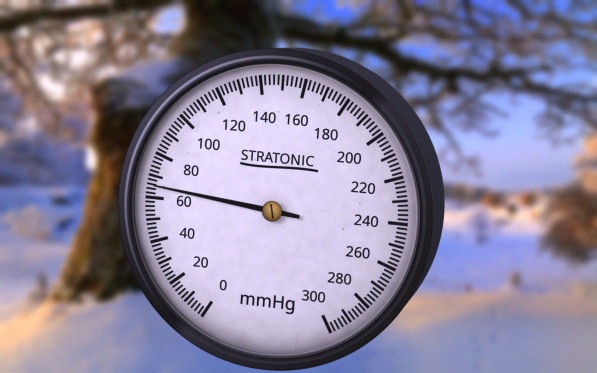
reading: 66 (mmHg)
